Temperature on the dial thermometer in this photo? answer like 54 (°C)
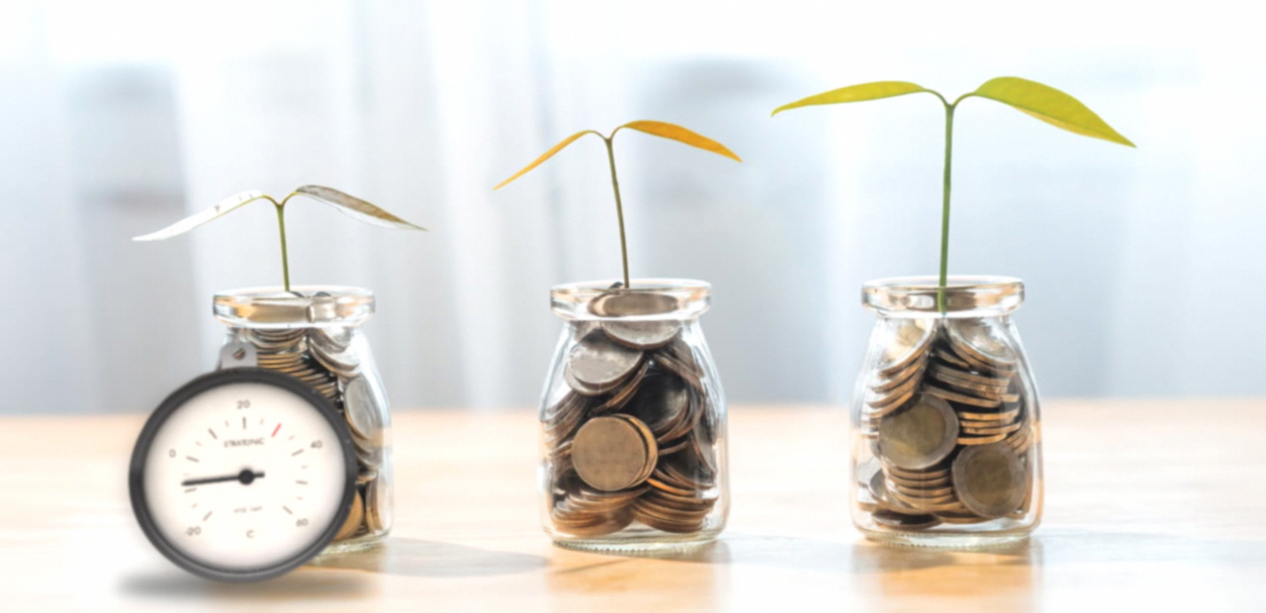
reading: -7.5 (°C)
